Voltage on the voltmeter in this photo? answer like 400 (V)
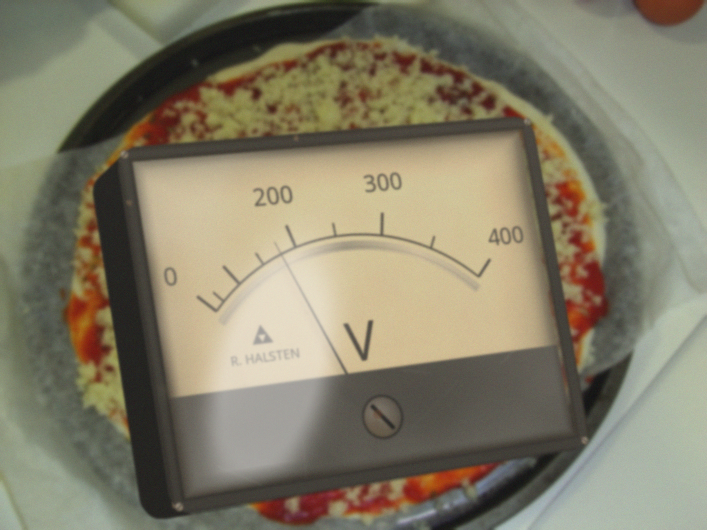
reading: 175 (V)
